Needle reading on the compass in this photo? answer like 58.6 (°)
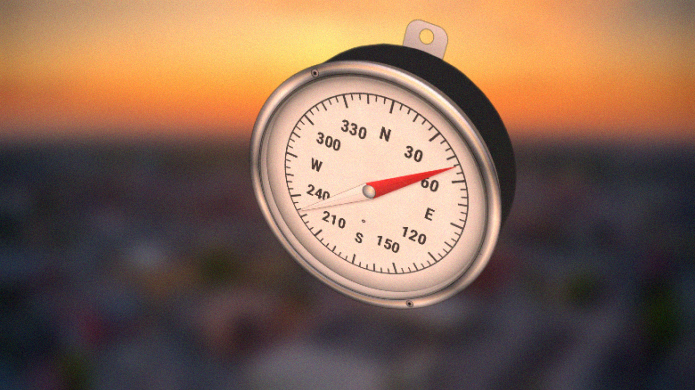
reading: 50 (°)
